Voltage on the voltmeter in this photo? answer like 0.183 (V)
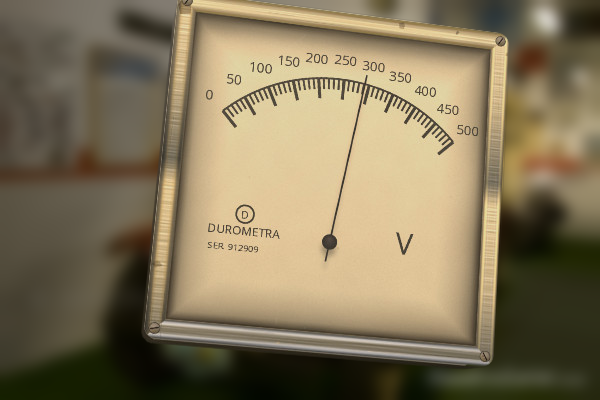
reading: 290 (V)
